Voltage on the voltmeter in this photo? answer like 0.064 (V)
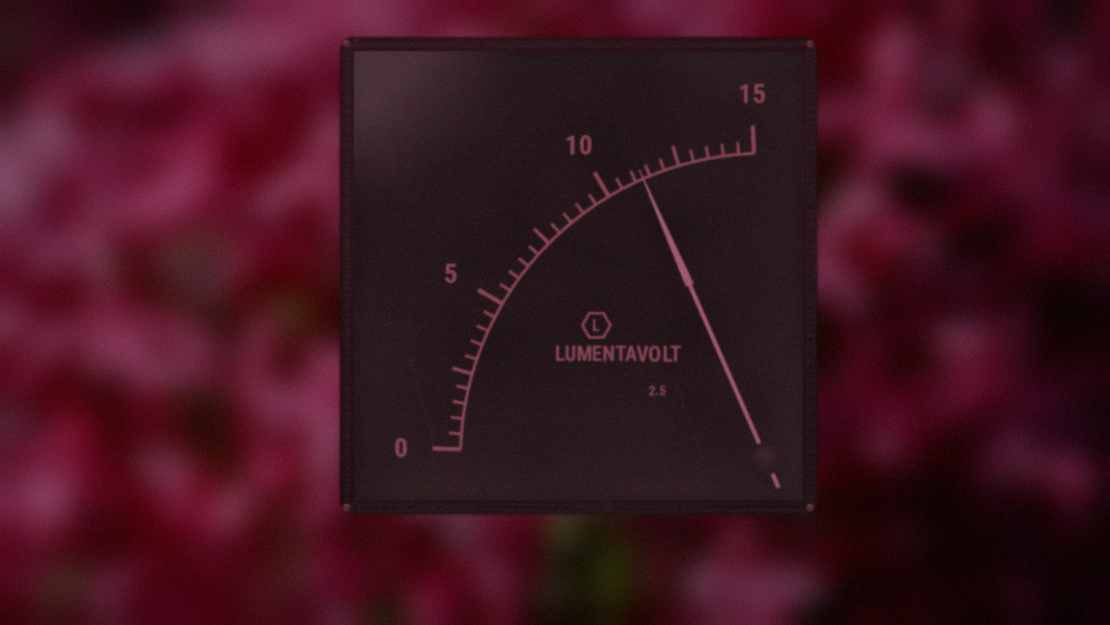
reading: 11.25 (V)
